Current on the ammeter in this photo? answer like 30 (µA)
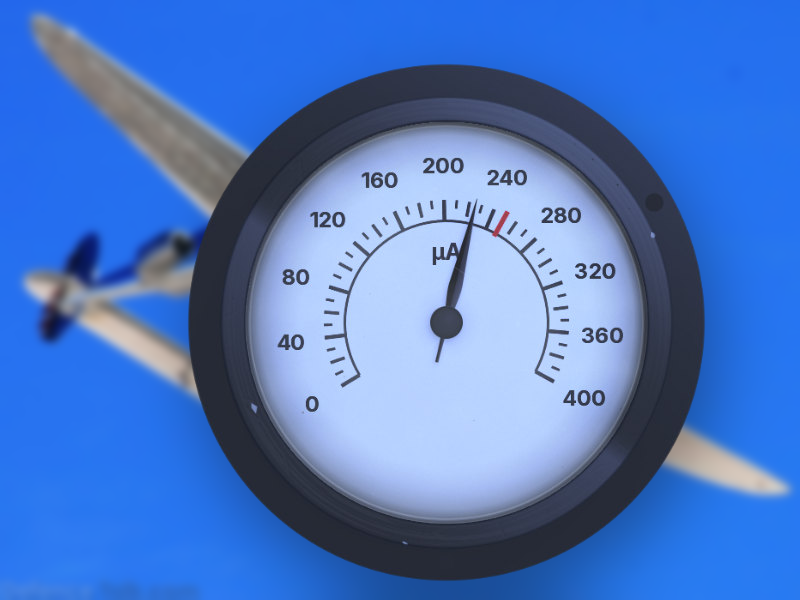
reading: 225 (µA)
